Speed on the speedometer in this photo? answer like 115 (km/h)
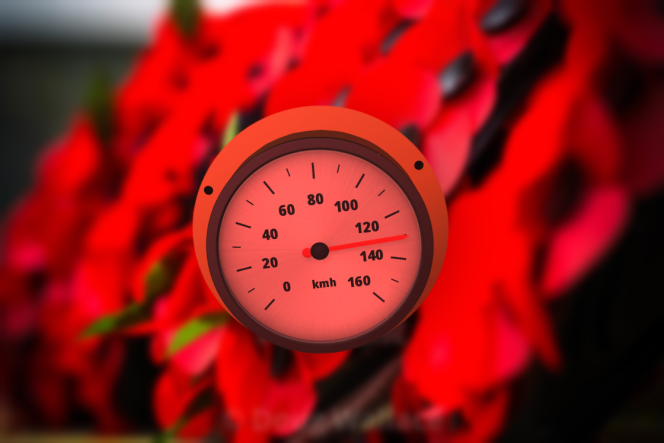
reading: 130 (km/h)
